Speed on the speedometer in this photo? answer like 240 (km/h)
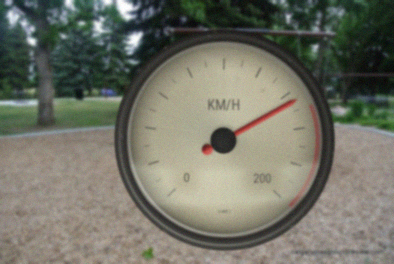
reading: 145 (km/h)
